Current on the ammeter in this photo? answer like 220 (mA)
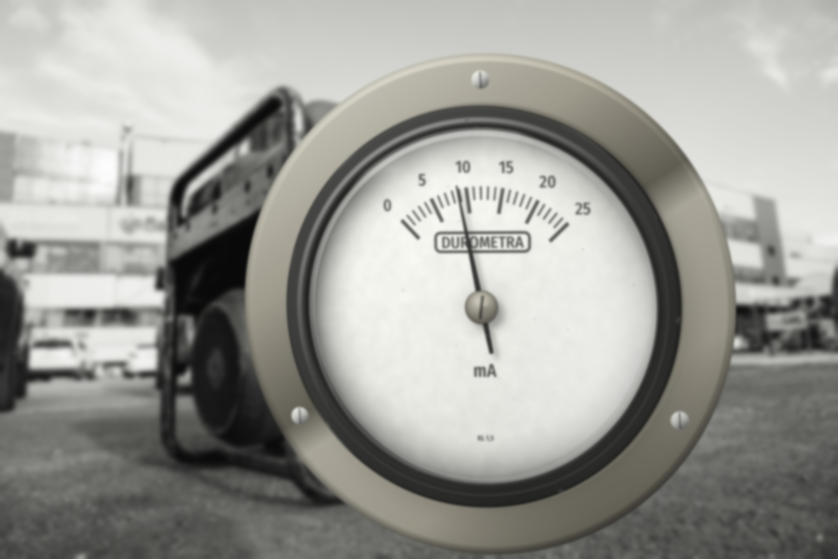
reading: 9 (mA)
